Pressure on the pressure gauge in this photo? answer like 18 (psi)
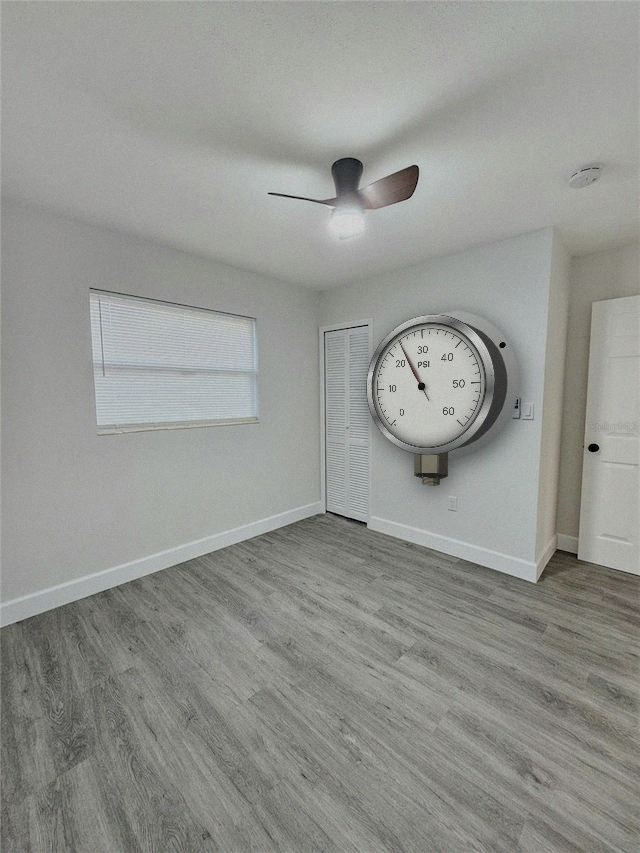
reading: 24 (psi)
